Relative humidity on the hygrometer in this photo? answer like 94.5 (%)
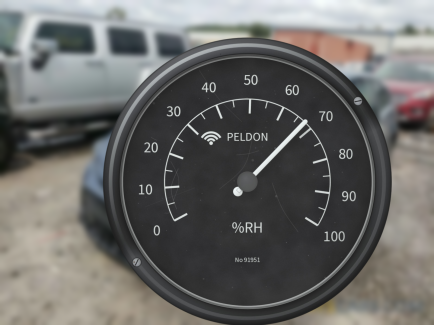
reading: 67.5 (%)
